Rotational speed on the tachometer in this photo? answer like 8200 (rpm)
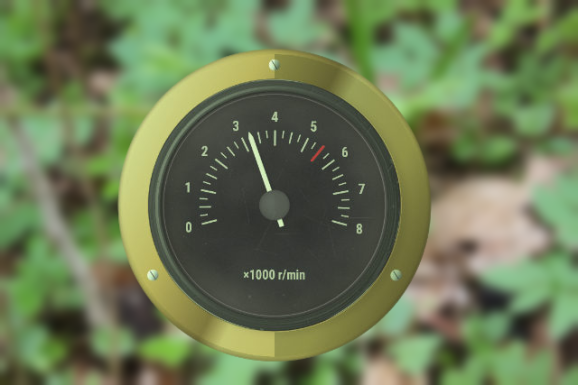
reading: 3250 (rpm)
